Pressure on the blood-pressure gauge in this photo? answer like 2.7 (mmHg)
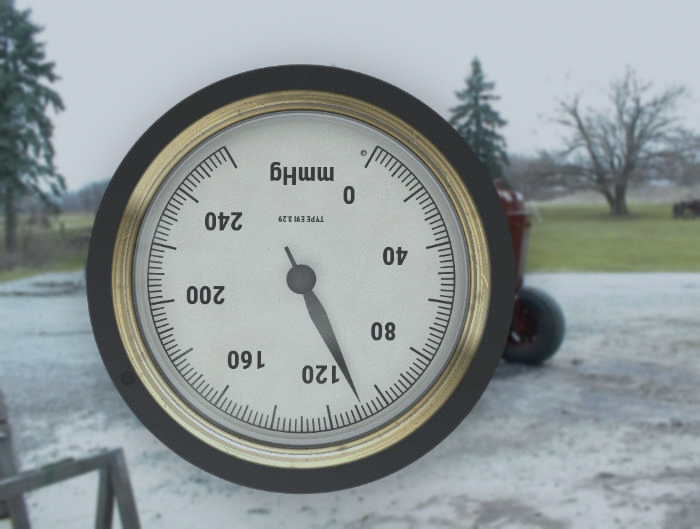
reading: 108 (mmHg)
